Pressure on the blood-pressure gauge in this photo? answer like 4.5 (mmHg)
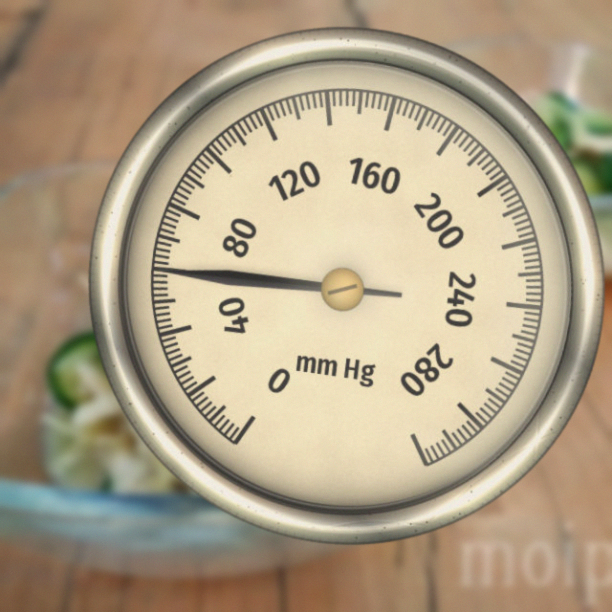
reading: 60 (mmHg)
